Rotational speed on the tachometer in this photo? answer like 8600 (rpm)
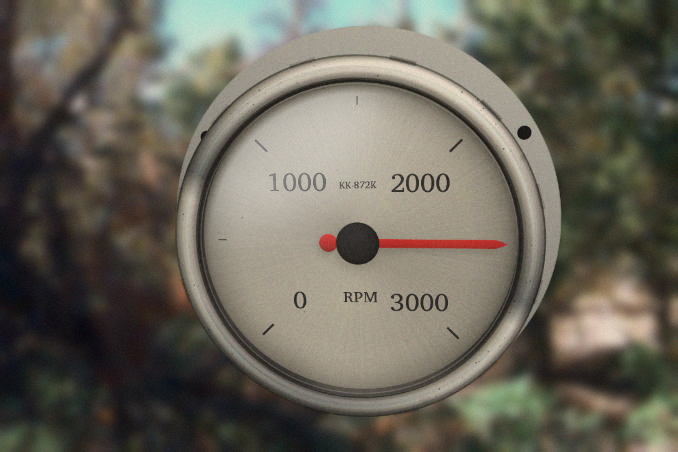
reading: 2500 (rpm)
